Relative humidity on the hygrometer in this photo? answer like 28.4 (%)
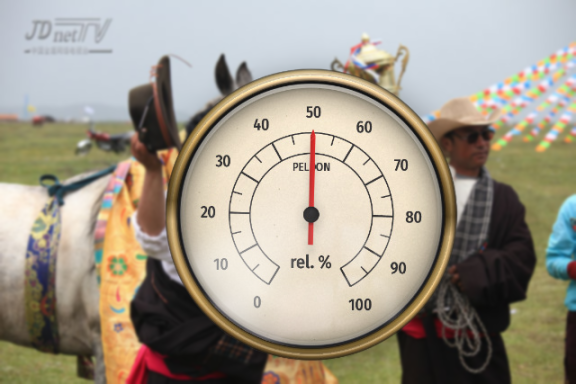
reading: 50 (%)
